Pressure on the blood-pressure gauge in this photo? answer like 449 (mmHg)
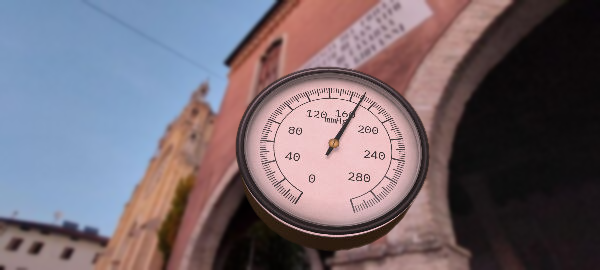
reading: 170 (mmHg)
